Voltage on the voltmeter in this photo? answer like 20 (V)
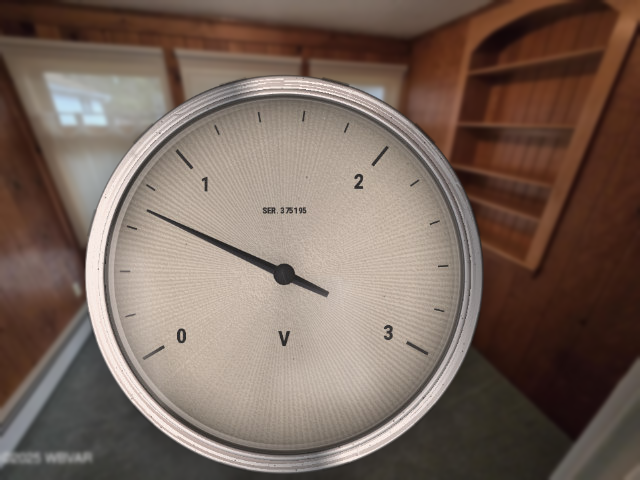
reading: 0.7 (V)
